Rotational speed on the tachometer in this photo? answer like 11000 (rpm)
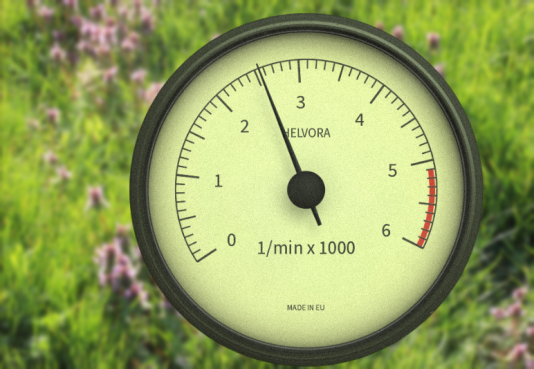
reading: 2550 (rpm)
